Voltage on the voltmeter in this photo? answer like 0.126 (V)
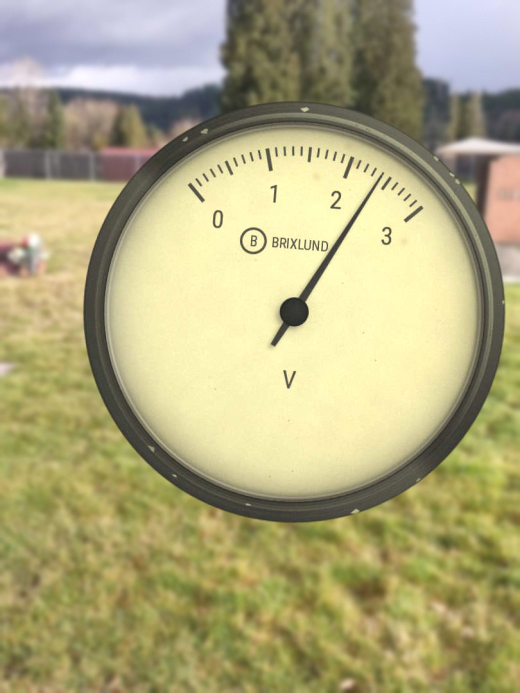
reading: 2.4 (V)
